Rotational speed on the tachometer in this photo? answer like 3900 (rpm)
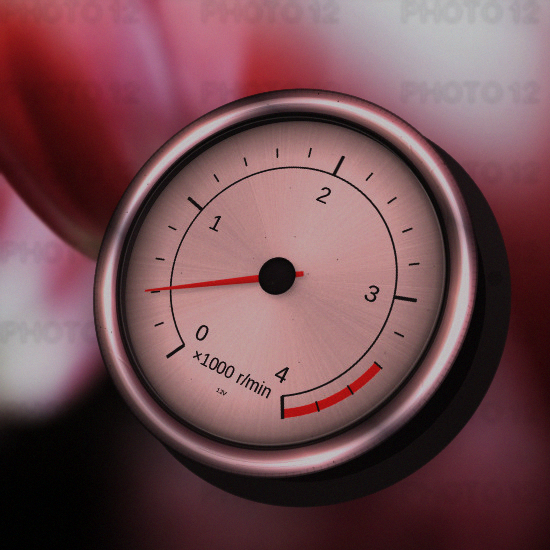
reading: 400 (rpm)
